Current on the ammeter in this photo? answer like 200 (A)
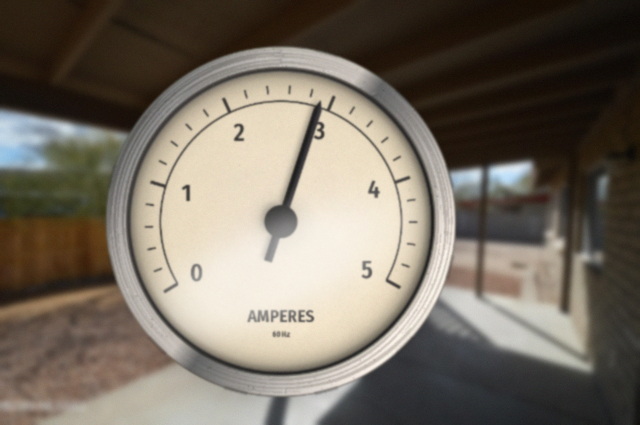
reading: 2.9 (A)
